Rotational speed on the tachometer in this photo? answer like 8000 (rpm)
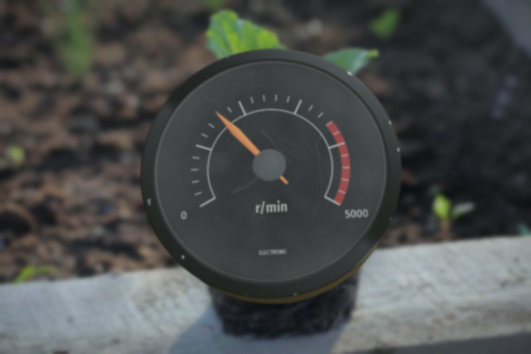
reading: 1600 (rpm)
